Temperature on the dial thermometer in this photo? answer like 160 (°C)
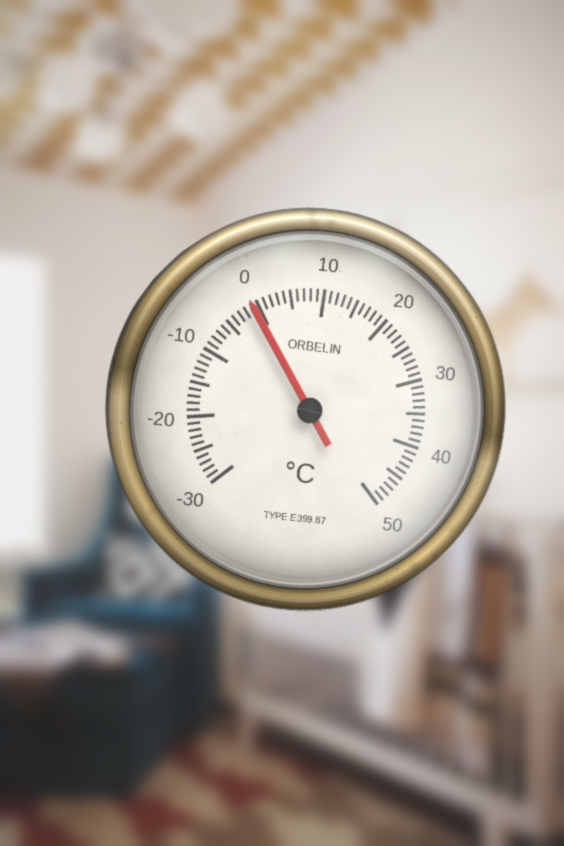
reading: -1 (°C)
